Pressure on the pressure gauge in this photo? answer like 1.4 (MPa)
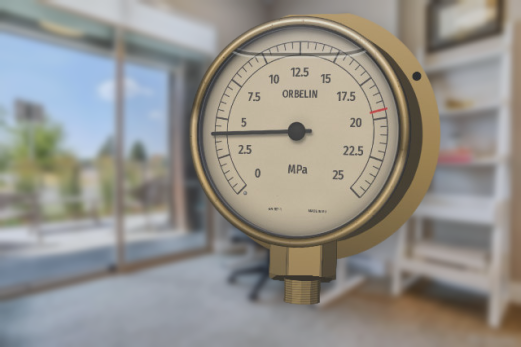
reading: 4 (MPa)
